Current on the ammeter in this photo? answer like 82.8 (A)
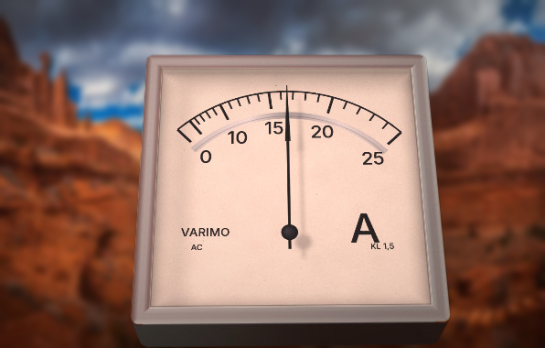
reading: 16.5 (A)
